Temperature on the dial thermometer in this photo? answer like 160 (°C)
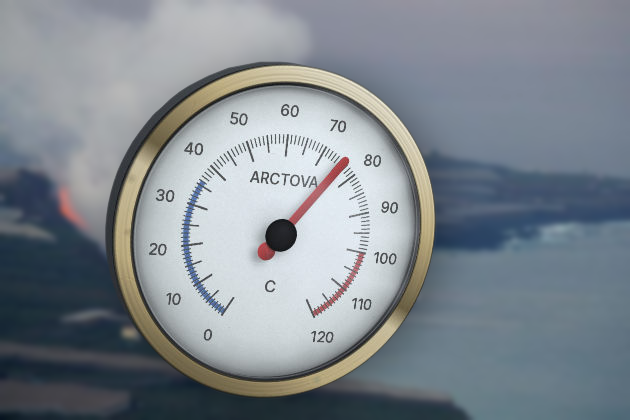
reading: 75 (°C)
